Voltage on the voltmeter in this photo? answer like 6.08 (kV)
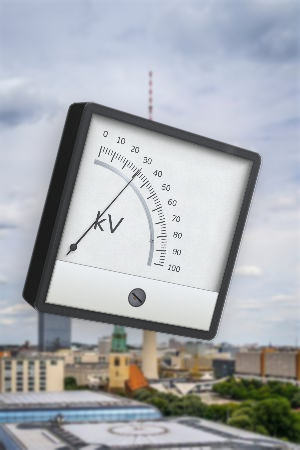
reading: 30 (kV)
